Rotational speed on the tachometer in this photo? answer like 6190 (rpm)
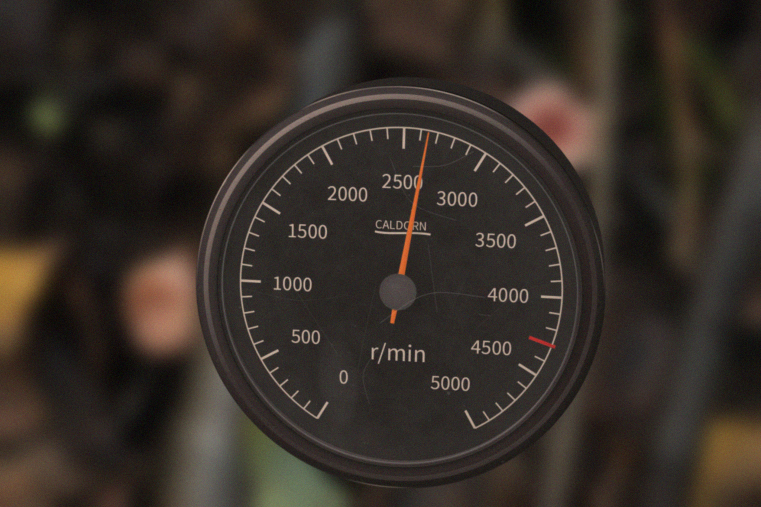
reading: 2650 (rpm)
